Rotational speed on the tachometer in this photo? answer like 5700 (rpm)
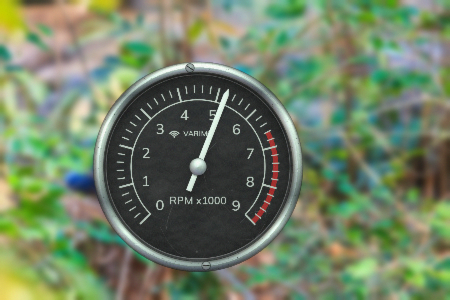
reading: 5200 (rpm)
